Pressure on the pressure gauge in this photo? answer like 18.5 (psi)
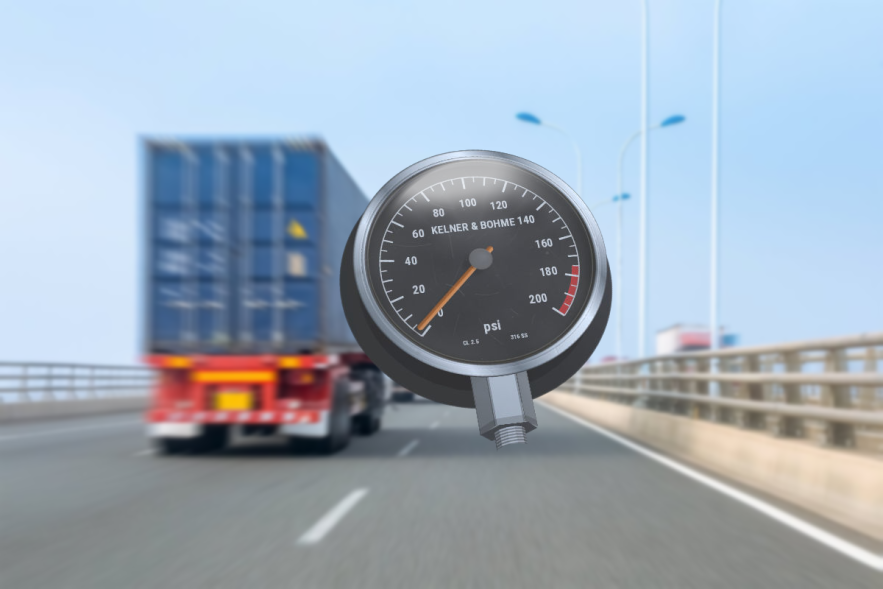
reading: 2.5 (psi)
